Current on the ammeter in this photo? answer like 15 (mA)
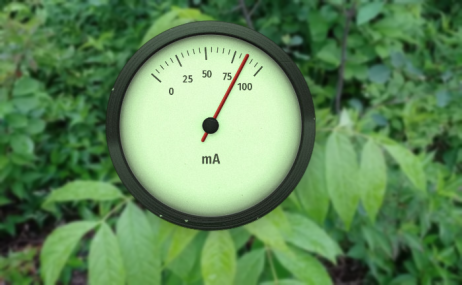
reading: 85 (mA)
